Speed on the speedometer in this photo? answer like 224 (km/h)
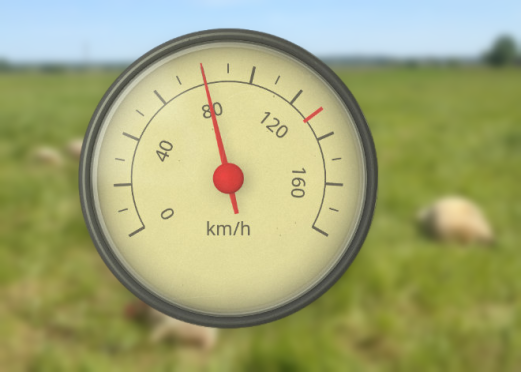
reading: 80 (km/h)
